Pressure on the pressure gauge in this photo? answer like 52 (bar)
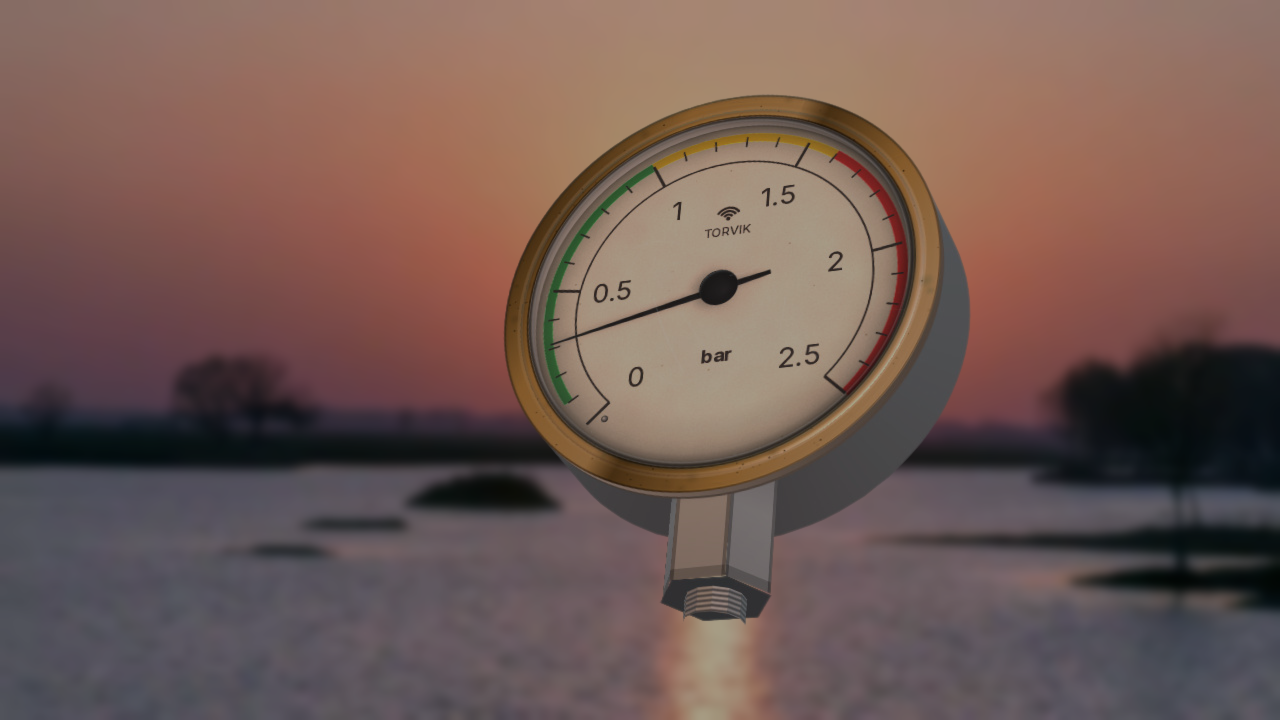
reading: 0.3 (bar)
